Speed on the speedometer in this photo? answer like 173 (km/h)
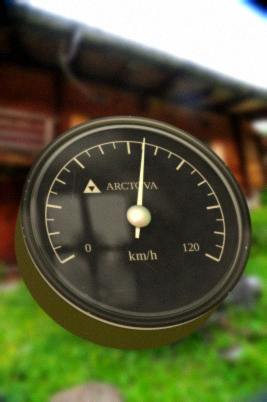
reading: 65 (km/h)
